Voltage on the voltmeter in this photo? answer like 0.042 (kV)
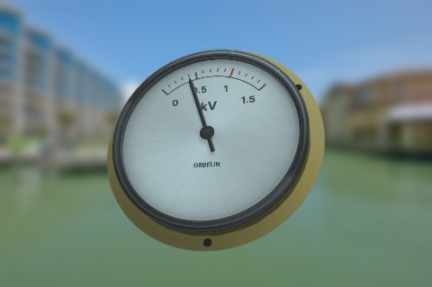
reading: 0.4 (kV)
